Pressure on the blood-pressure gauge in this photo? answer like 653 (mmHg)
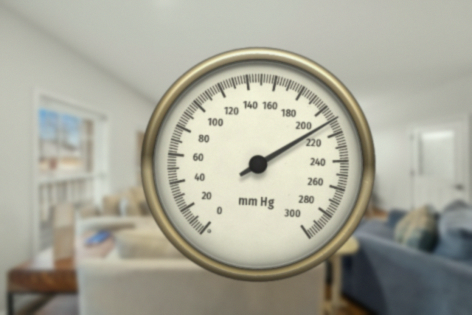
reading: 210 (mmHg)
